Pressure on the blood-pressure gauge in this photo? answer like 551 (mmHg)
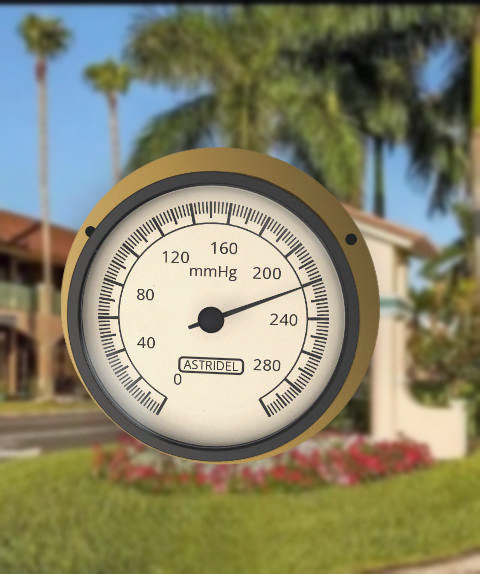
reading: 220 (mmHg)
